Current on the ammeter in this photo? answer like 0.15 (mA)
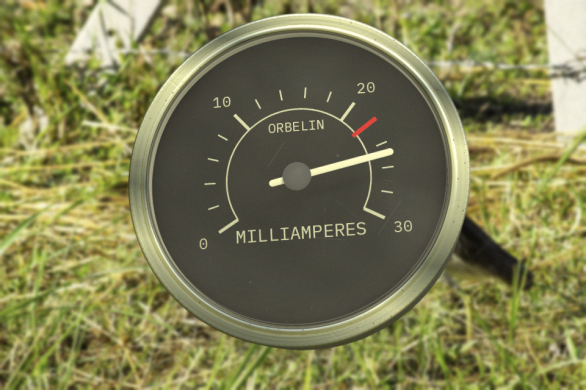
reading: 25 (mA)
